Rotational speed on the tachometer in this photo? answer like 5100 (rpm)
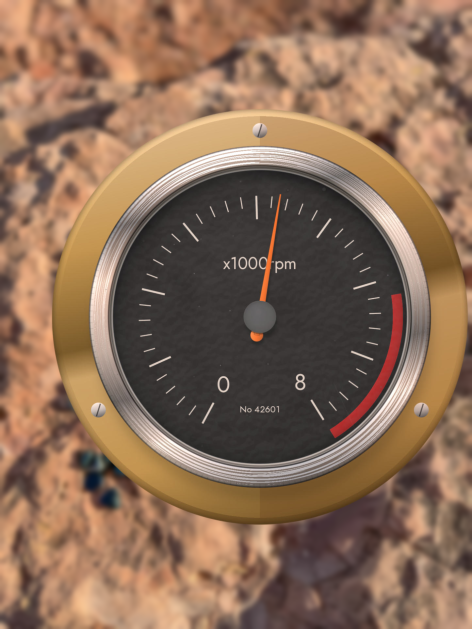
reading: 4300 (rpm)
